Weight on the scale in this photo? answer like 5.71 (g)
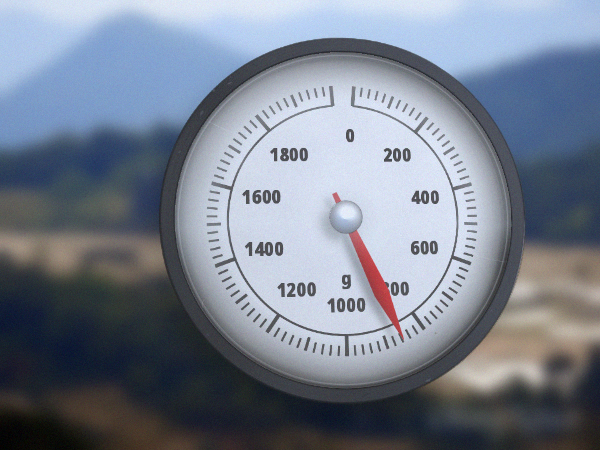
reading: 860 (g)
